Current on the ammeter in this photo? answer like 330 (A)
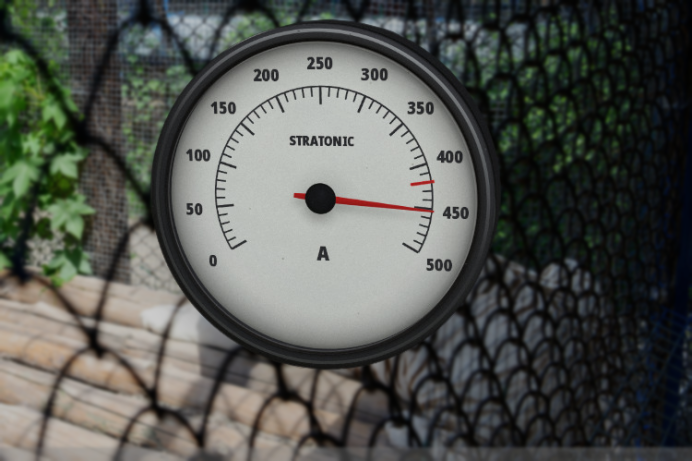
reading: 450 (A)
